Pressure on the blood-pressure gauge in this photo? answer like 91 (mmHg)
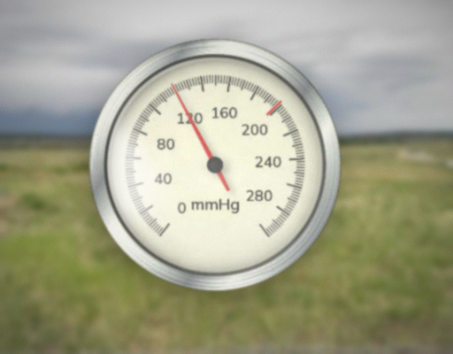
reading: 120 (mmHg)
